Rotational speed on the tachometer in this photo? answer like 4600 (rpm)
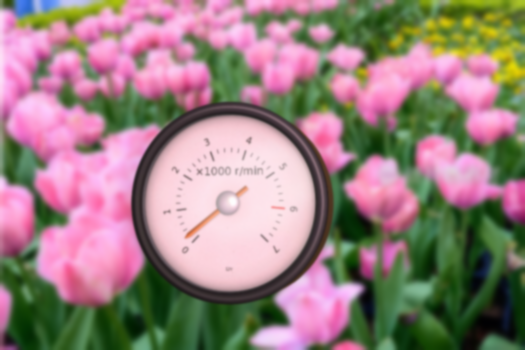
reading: 200 (rpm)
